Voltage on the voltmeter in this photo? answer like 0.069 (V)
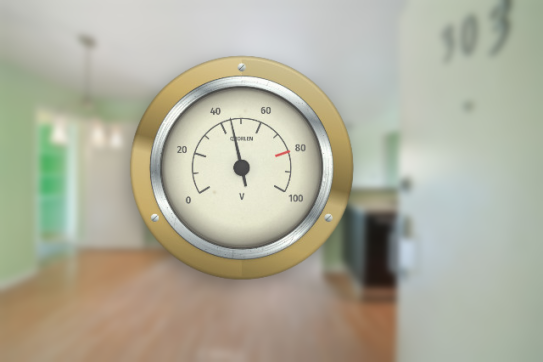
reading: 45 (V)
